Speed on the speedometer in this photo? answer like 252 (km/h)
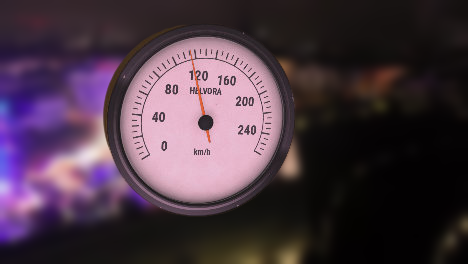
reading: 115 (km/h)
